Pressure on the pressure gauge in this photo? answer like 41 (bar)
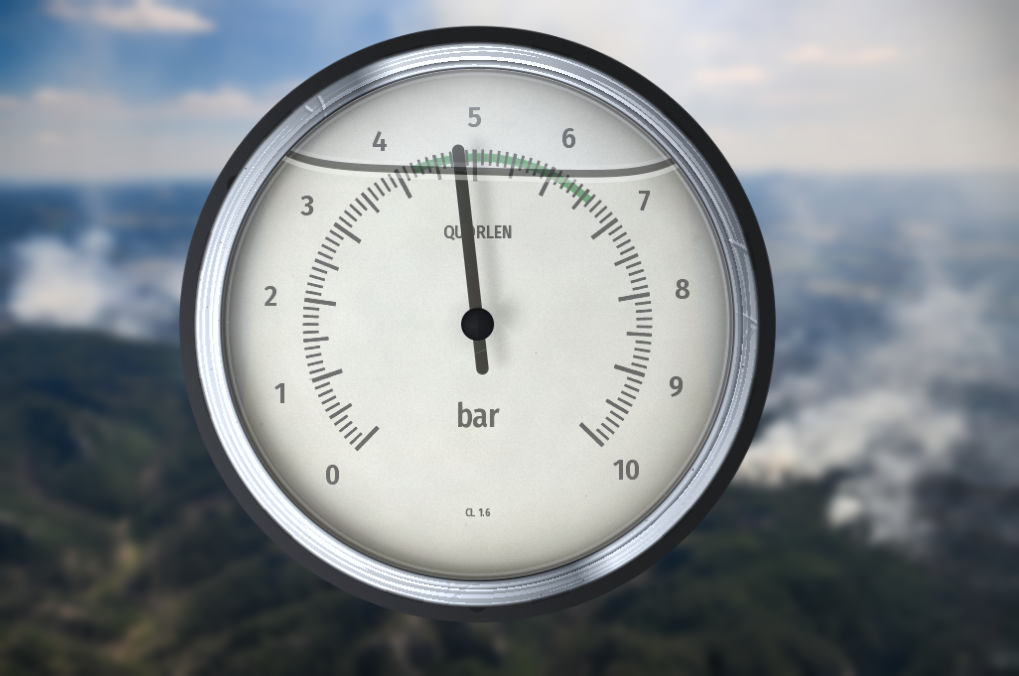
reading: 4.8 (bar)
